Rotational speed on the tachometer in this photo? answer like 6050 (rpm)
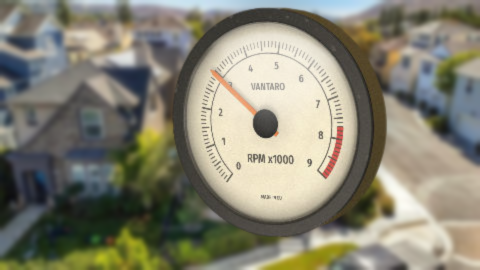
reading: 3000 (rpm)
